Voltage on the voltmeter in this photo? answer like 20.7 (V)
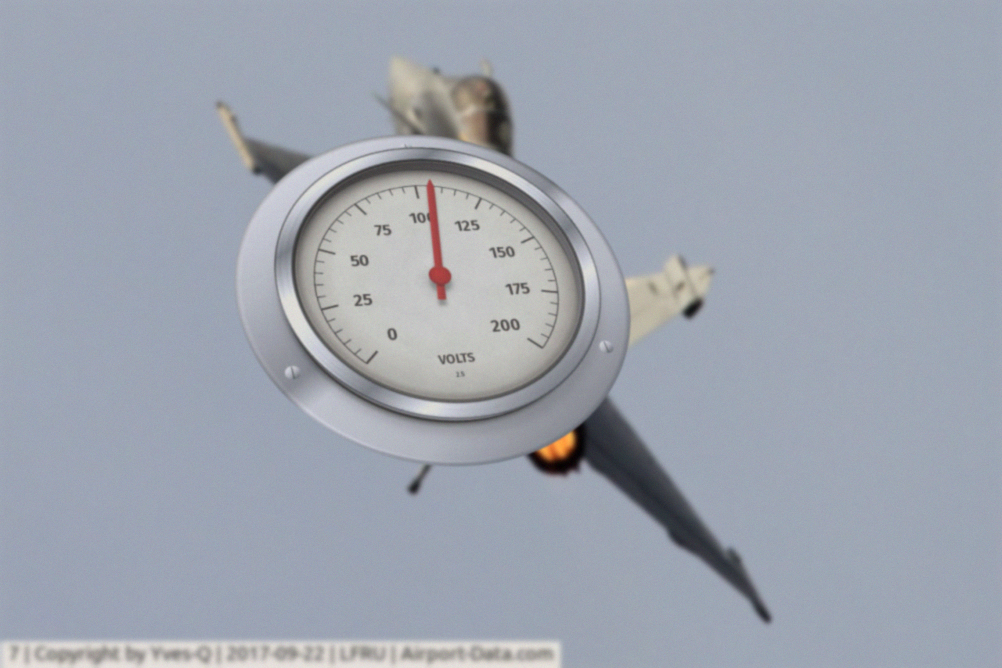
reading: 105 (V)
